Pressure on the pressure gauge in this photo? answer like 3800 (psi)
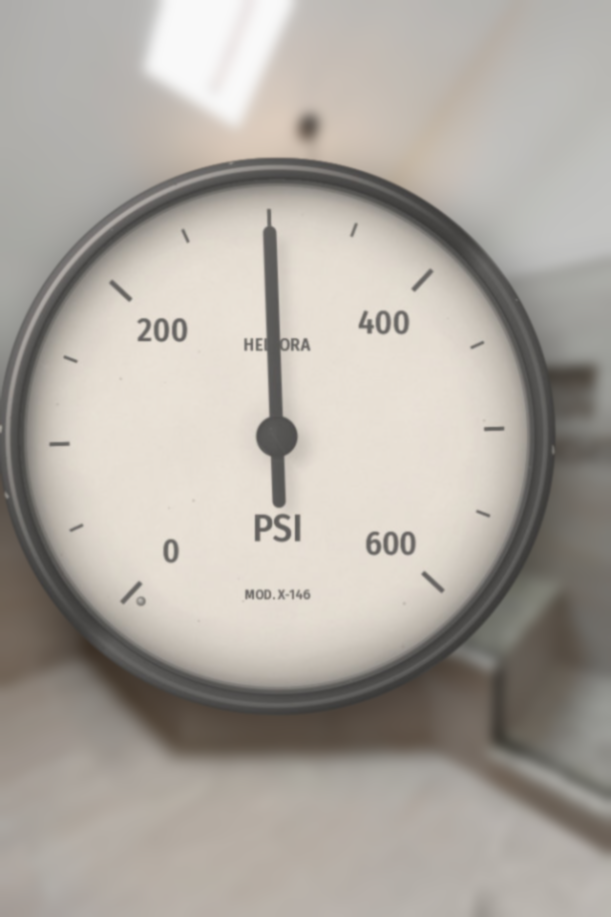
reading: 300 (psi)
